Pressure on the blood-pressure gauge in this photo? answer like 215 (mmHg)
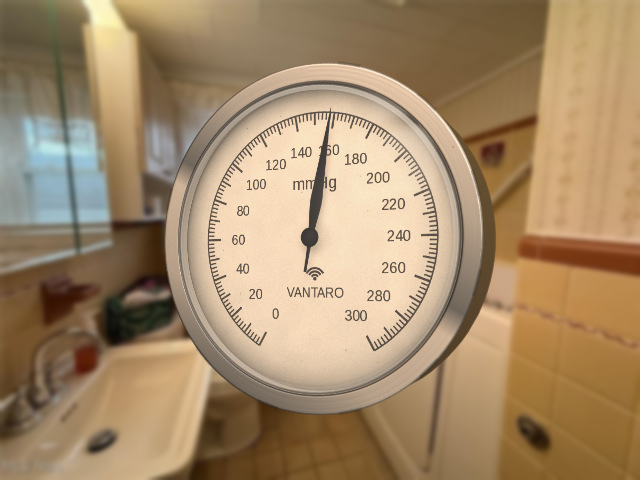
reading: 160 (mmHg)
